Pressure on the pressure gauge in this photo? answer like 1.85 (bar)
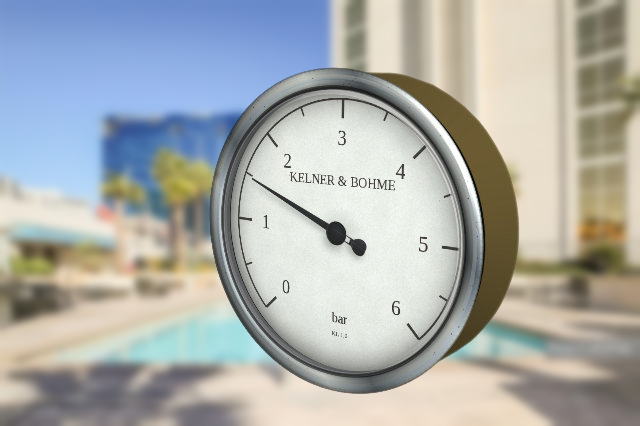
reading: 1.5 (bar)
